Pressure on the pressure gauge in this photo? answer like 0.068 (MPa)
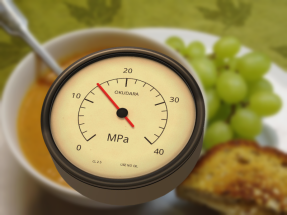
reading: 14 (MPa)
